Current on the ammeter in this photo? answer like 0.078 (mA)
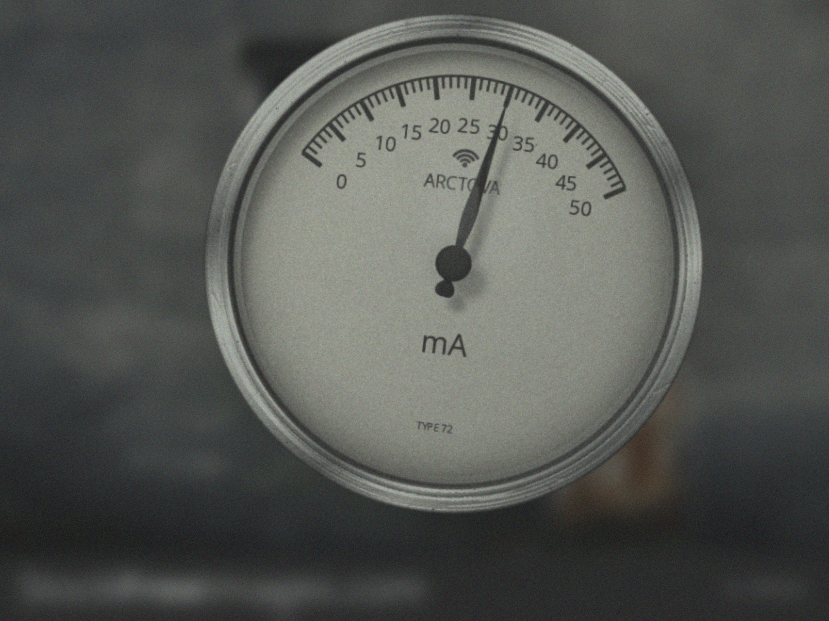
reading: 30 (mA)
